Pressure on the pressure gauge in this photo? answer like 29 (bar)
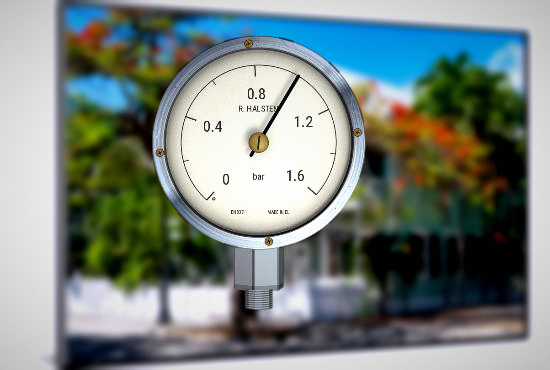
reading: 1 (bar)
